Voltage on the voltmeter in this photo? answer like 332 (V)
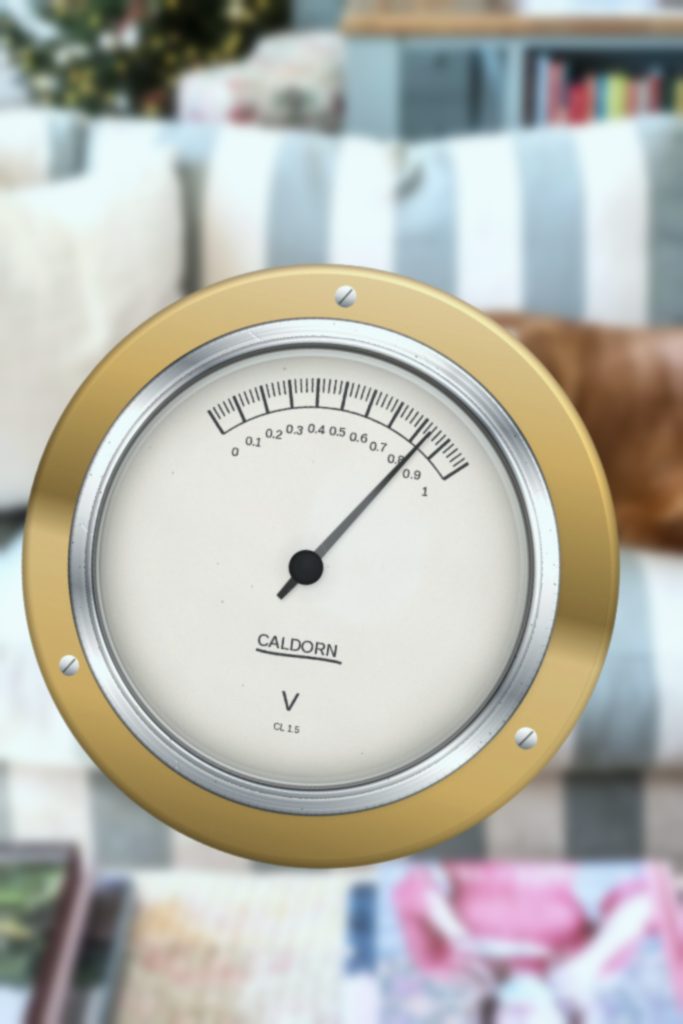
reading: 0.84 (V)
